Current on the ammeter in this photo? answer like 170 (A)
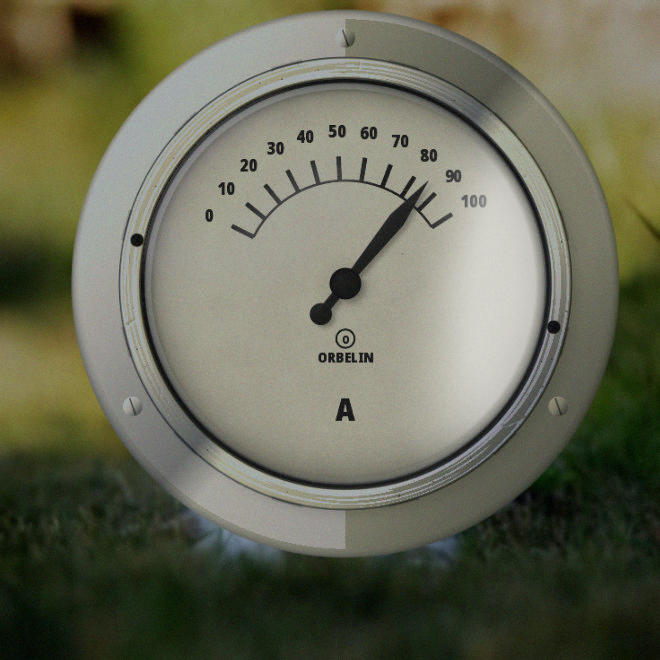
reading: 85 (A)
